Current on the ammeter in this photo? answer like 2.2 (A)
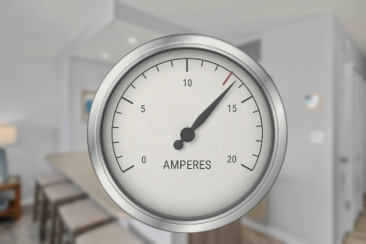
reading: 13.5 (A)
